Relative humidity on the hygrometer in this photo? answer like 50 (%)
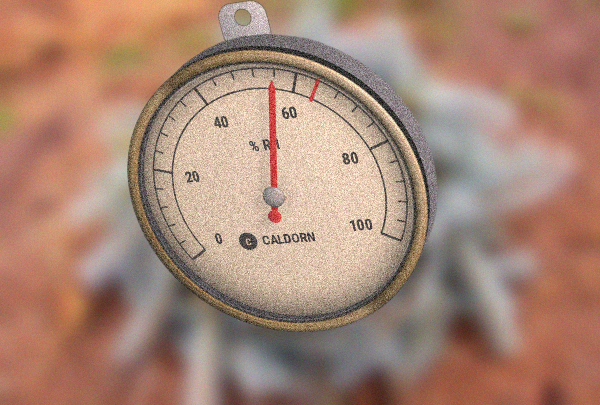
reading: 56 (%)
